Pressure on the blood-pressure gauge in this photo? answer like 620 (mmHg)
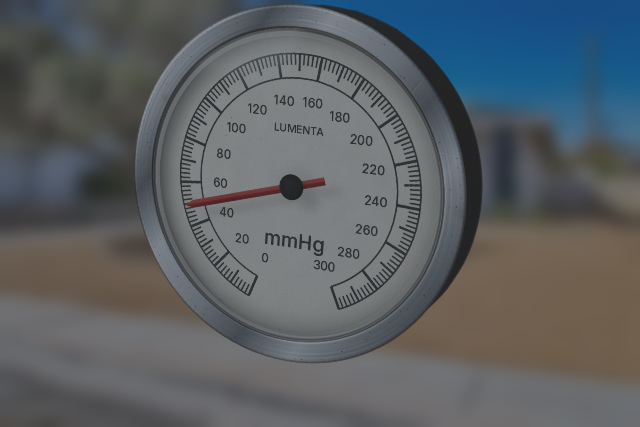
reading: 50 (mmHg)
